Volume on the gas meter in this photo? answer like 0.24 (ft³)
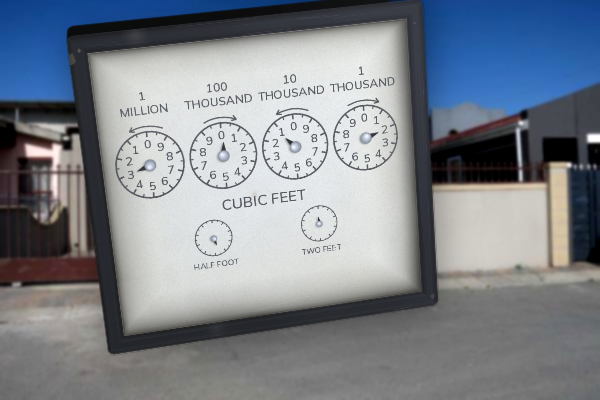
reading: 301200 (ft³)
